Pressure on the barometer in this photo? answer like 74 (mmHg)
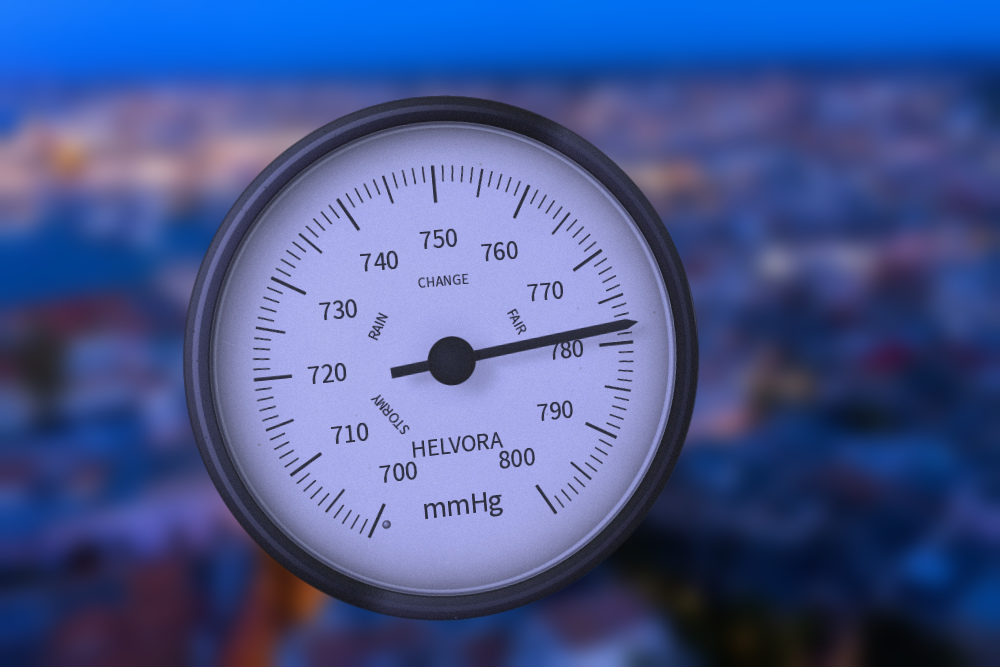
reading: 778 (mmHg)
